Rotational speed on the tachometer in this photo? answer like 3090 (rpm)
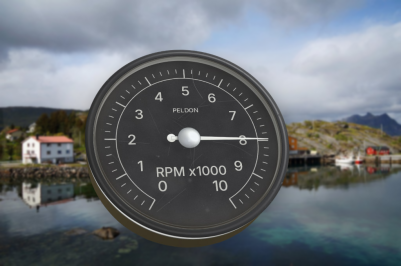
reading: 8000 (rpm)
